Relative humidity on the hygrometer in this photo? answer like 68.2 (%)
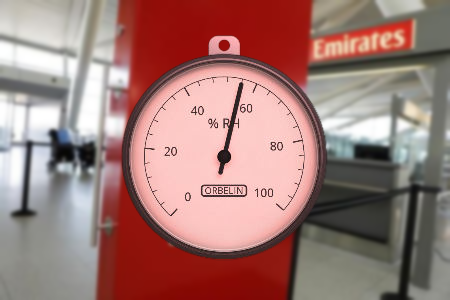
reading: 56 (%)
